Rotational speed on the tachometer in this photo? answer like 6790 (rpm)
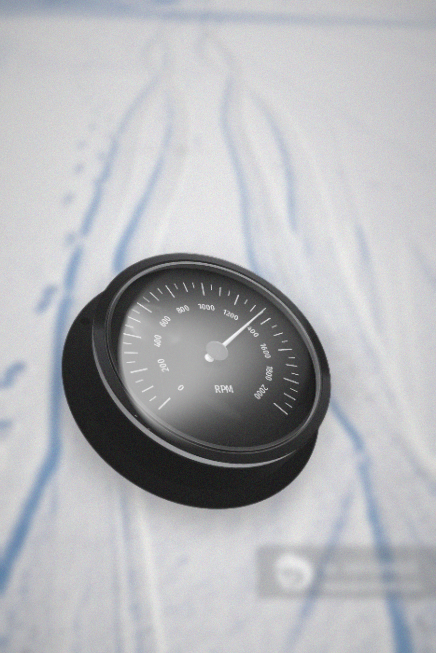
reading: 1350 (rpm)
